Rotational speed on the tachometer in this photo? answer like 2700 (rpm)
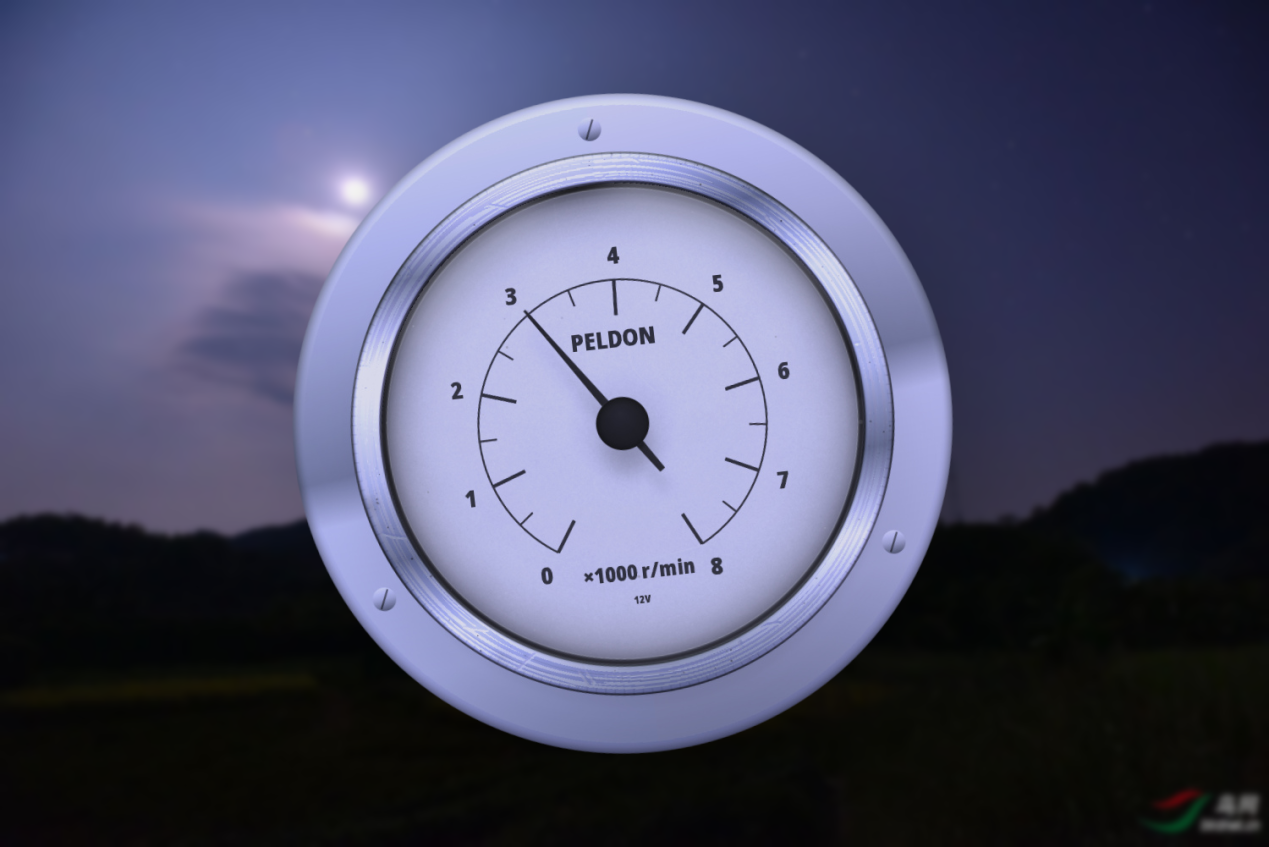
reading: 3000 (rpm)
